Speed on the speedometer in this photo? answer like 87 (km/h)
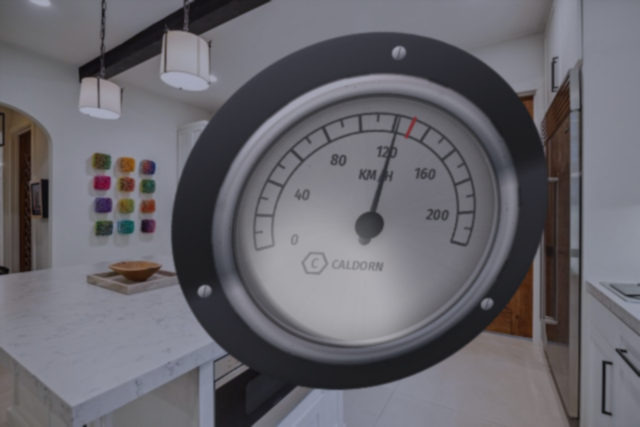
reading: 120 (km/h)
